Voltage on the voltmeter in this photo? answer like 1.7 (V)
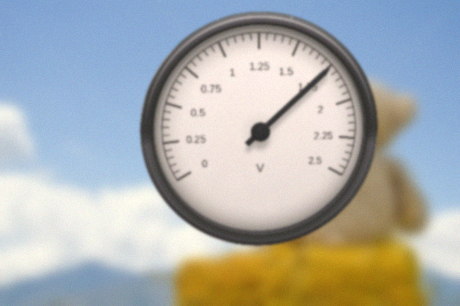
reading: 1.75 (V)
